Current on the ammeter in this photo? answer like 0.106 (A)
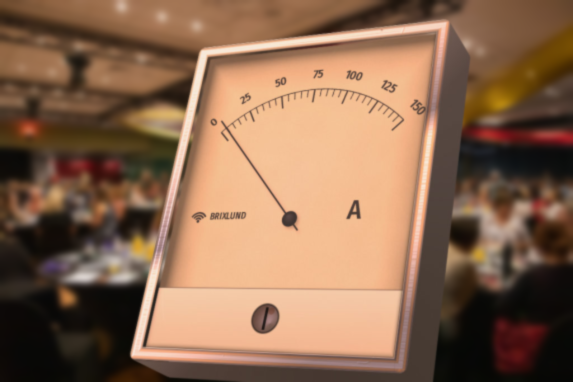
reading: 5 (A)
